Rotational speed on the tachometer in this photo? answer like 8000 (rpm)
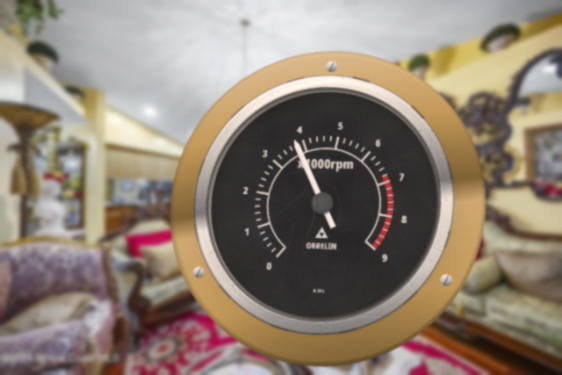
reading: 3800 (rpm)
